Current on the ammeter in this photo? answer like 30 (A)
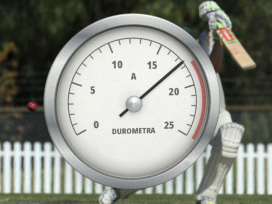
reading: 17.5 (A)
